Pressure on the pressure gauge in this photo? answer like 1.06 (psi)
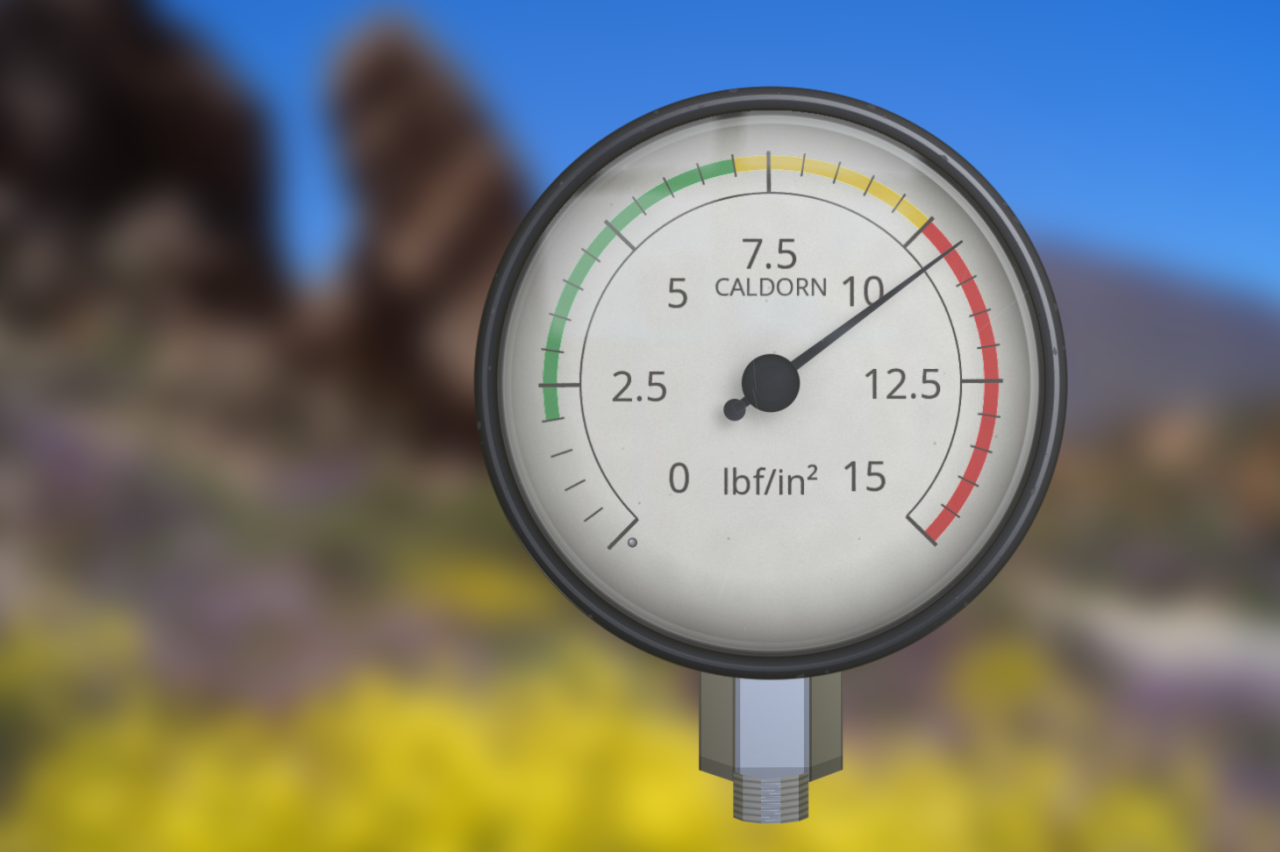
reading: 10.5 (psi)
